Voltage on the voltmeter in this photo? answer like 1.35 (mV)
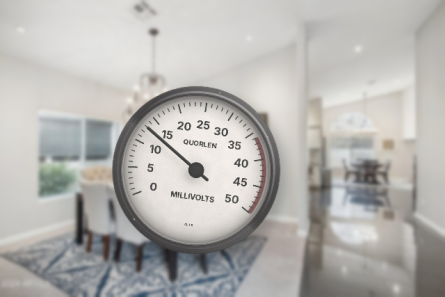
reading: 13 (mV)
